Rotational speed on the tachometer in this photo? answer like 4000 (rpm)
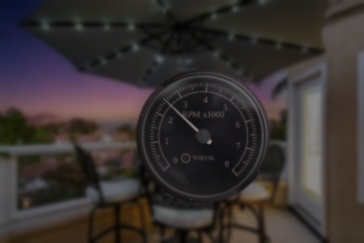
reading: 2500 (rpm)
